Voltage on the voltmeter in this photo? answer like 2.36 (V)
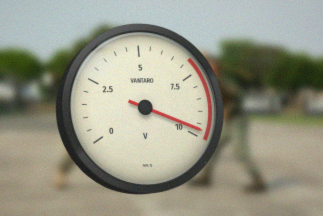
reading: 9.75 (V)
